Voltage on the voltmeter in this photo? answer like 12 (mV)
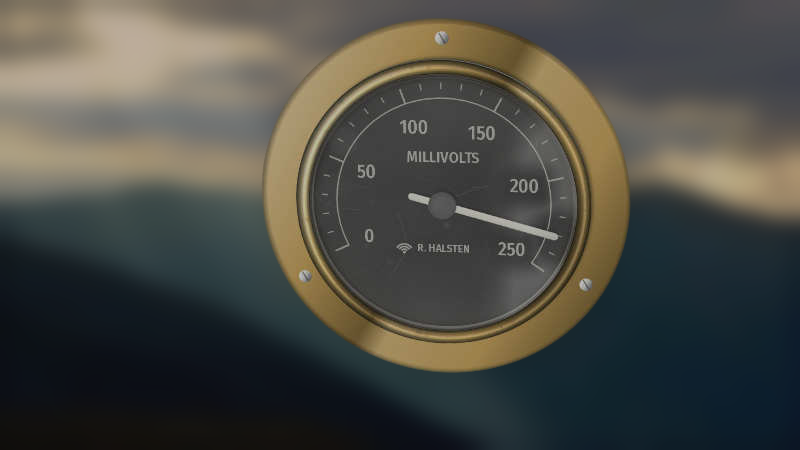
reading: 230 (mV)
